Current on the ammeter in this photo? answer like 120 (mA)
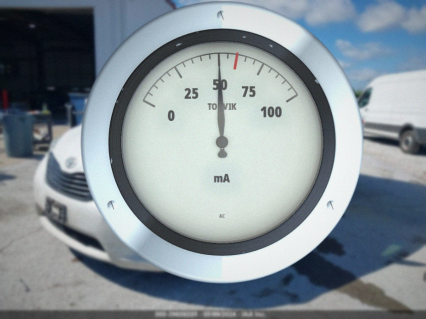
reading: 50 (mA)
